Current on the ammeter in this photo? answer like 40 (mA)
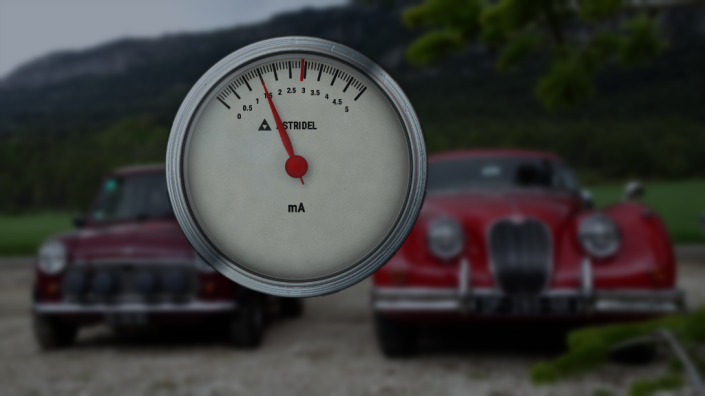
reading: 1.5 (mA)
